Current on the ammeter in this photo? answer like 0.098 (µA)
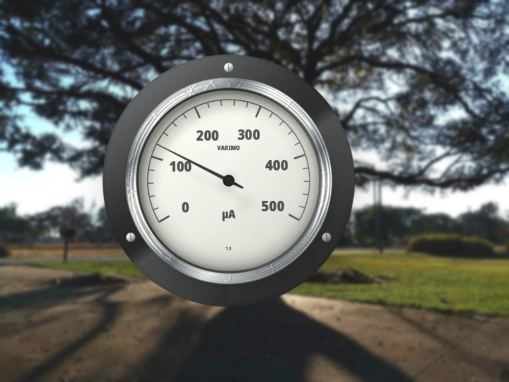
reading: 120 (µA)
